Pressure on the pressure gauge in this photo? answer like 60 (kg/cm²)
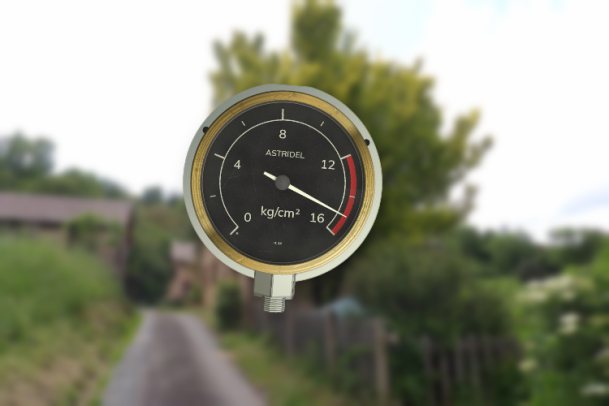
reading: 15 (kg/cm²)
